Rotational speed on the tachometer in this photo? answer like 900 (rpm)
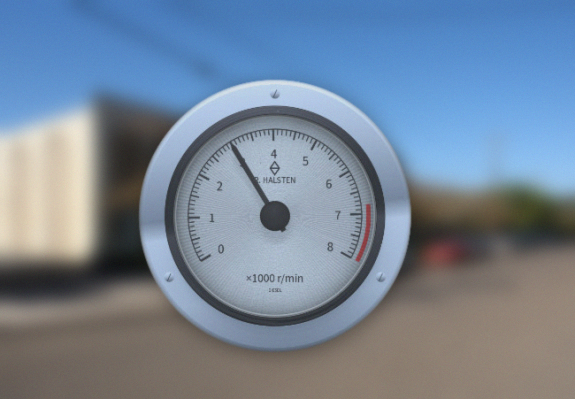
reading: 3000 (rpm)
